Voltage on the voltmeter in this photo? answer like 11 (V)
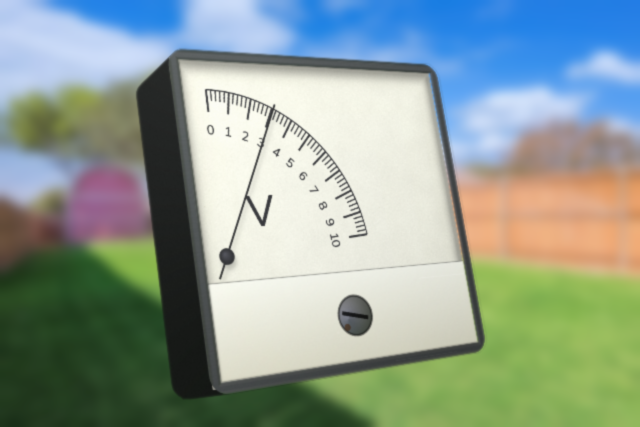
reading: 3 (V)
